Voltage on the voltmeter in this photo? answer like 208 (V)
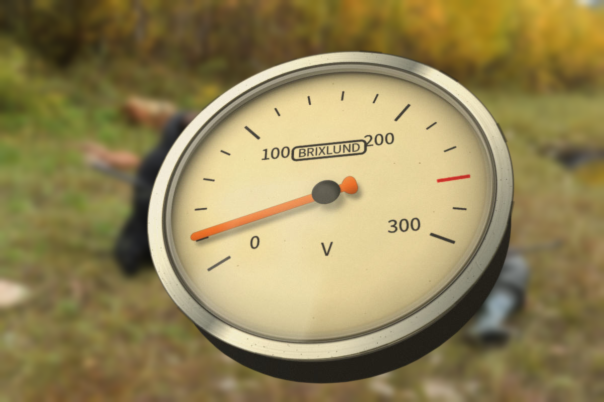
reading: 20 (V)
